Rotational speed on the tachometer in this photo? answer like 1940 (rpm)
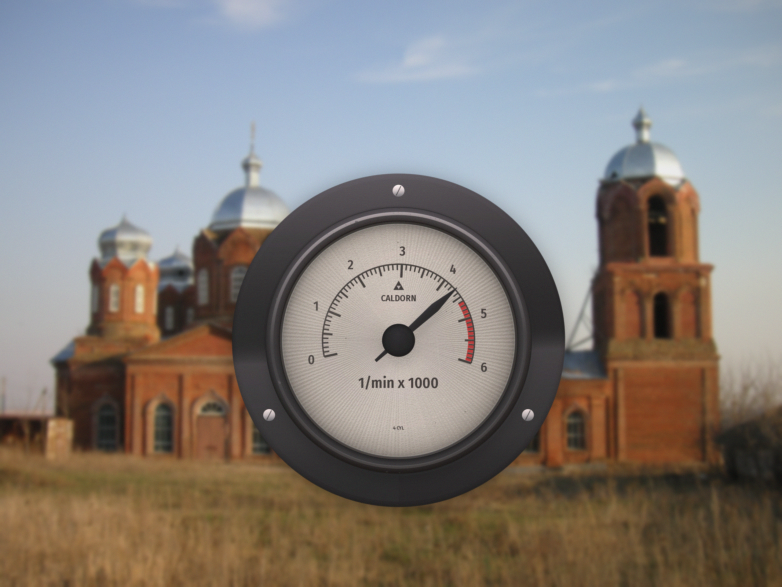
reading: 4300 (rpm)
